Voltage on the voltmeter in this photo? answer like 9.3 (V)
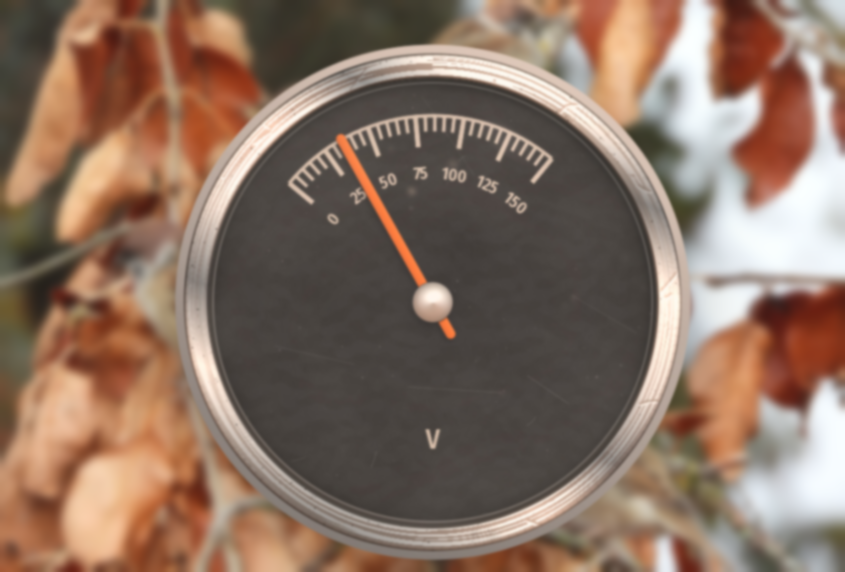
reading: 35 (V)
